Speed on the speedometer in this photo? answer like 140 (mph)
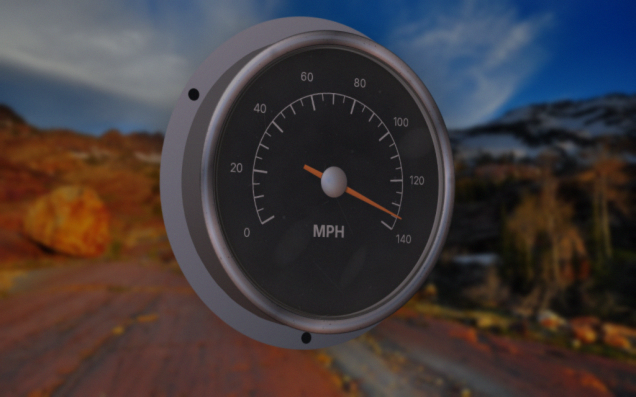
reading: 135 (mph)
